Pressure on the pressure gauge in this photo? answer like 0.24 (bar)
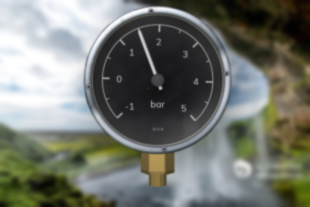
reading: 1.5 (bar)
